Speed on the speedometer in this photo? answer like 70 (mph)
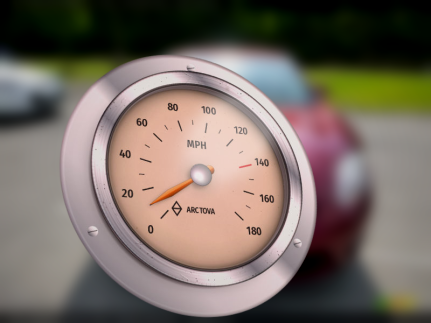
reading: 10 (mph)
